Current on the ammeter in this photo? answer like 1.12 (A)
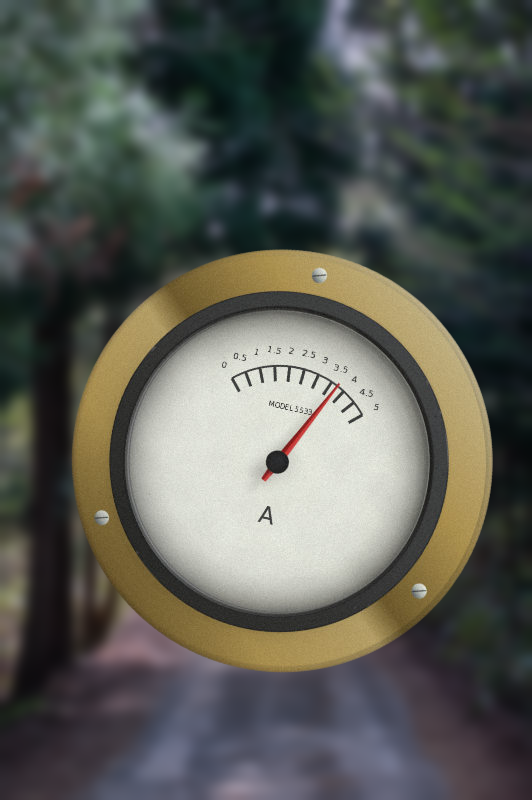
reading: 3.75 (A)
